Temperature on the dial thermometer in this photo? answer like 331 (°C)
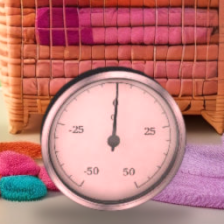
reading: 0 (°C)
